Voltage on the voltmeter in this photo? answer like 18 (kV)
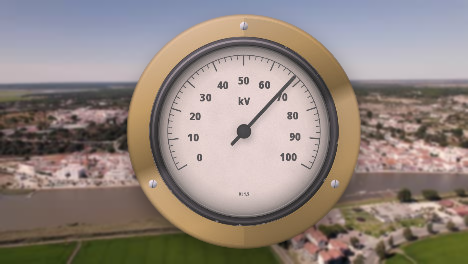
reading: 68 (kV)
